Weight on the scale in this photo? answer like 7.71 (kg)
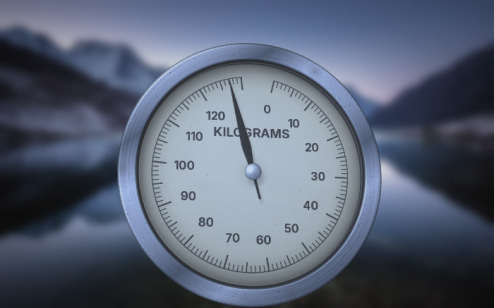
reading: 127 (kg)
